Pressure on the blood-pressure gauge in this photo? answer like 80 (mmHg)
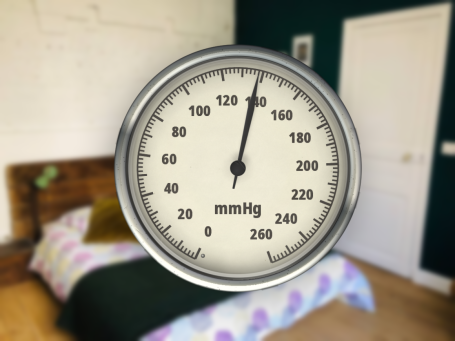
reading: 138 (mmHg)
